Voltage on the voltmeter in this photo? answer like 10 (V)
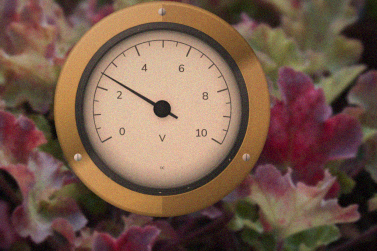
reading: 2.5 (V)
